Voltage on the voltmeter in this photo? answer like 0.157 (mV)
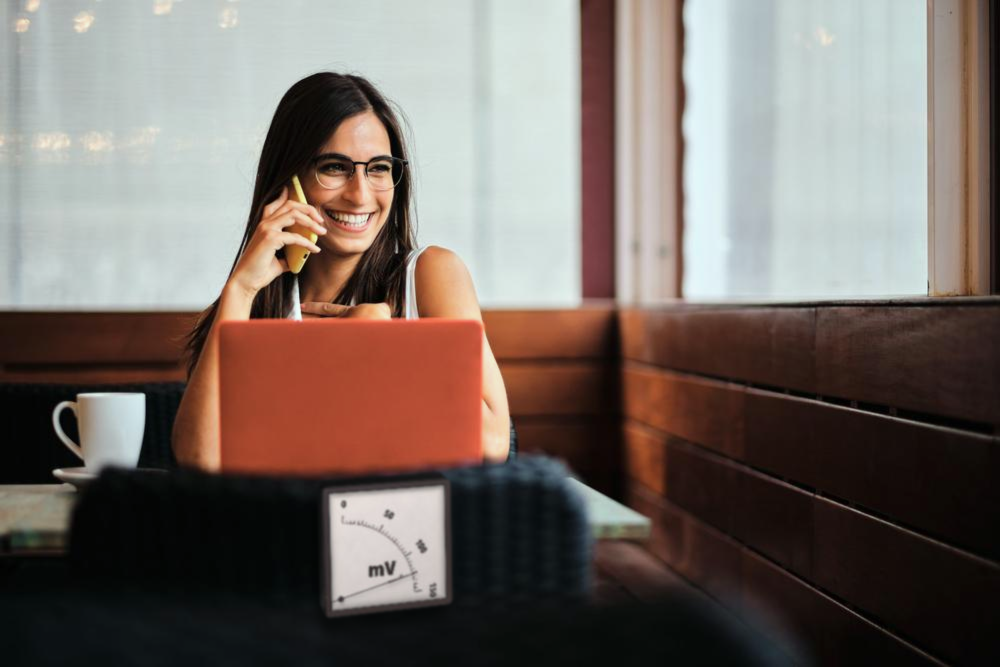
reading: 125 (mV)
